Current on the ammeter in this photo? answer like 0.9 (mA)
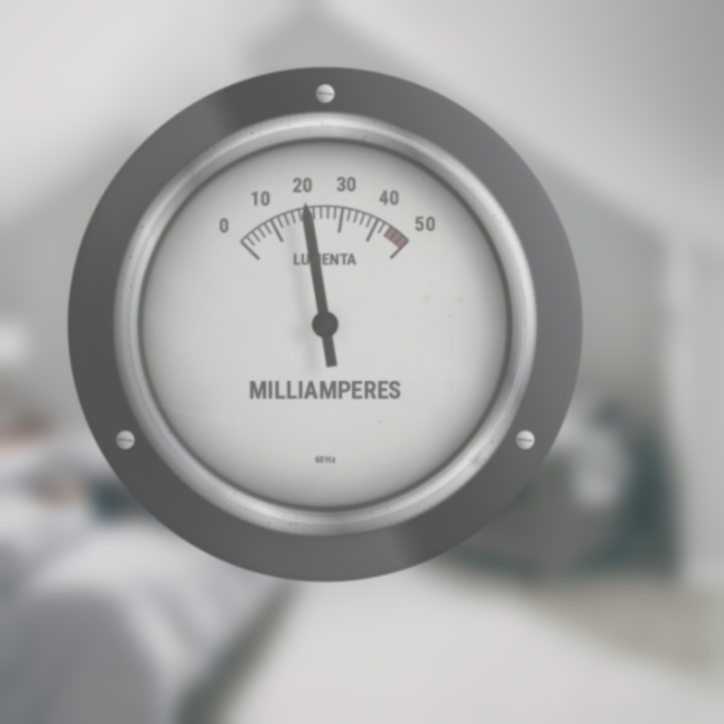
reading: 20 (mA)
